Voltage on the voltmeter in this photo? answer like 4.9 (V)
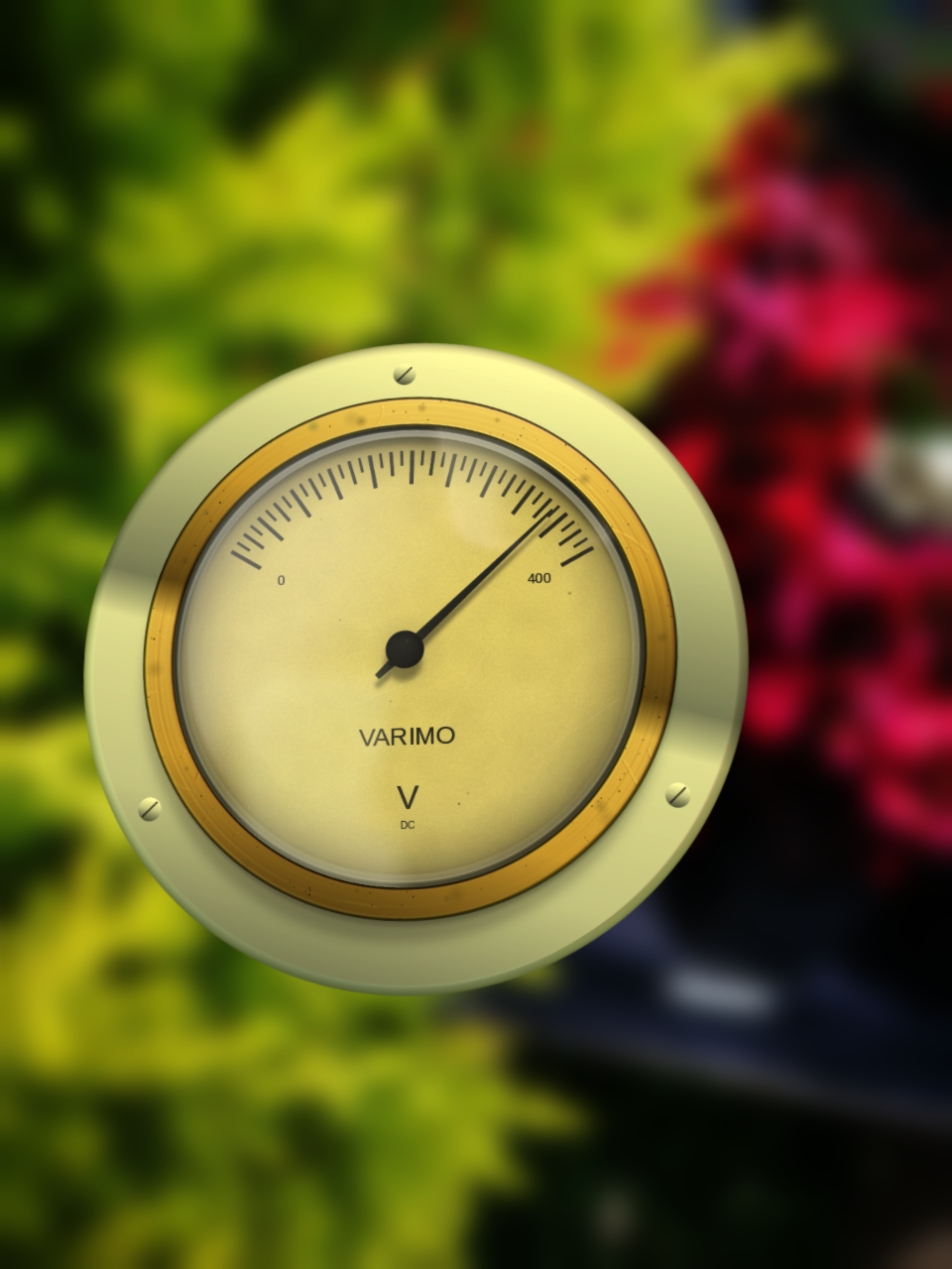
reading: 350 (V)
